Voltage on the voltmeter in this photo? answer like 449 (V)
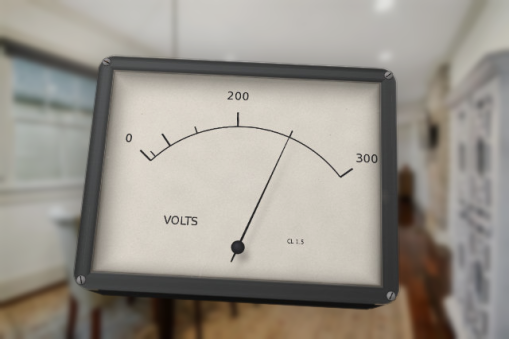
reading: 250 (V)
